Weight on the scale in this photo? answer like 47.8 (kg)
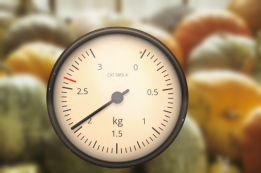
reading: 2.05 (kg)
